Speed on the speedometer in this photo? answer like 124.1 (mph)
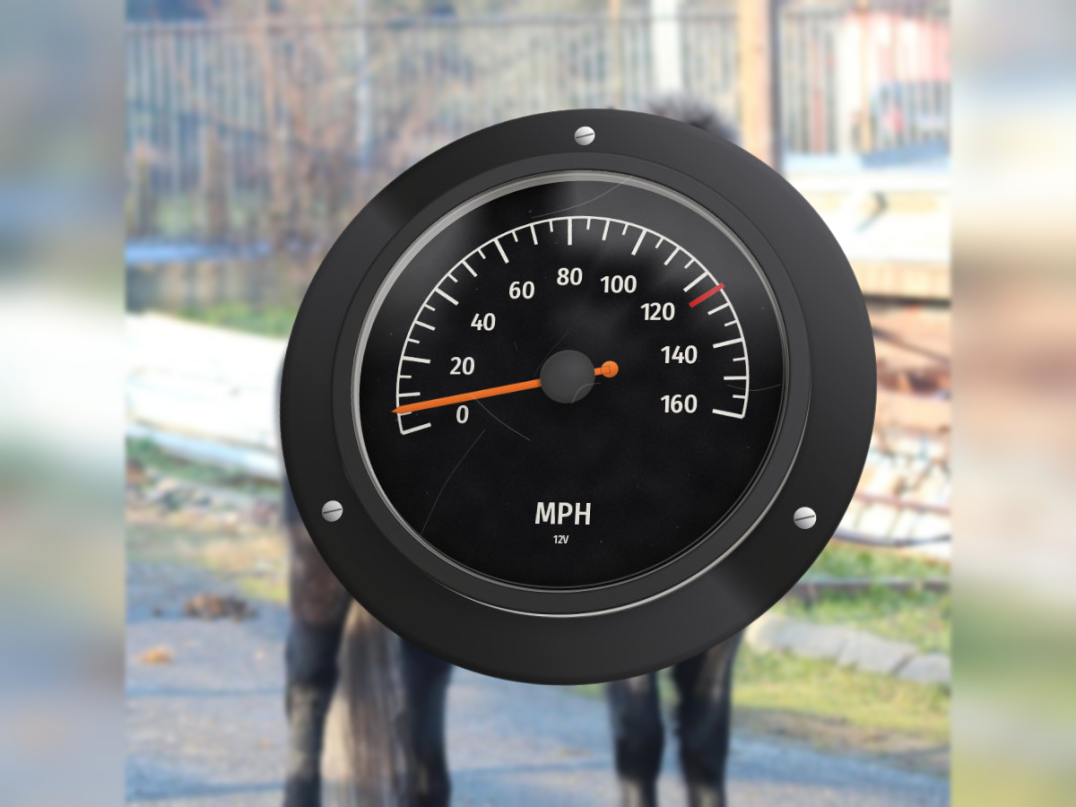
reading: 5 (mph)
